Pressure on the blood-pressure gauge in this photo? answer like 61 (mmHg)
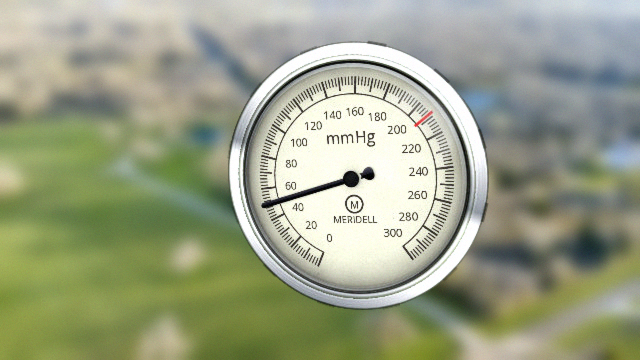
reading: 50 (mmHg)
